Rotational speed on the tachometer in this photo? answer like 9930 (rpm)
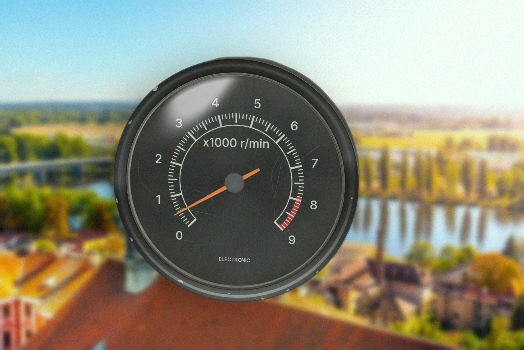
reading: 500 (rpm)
